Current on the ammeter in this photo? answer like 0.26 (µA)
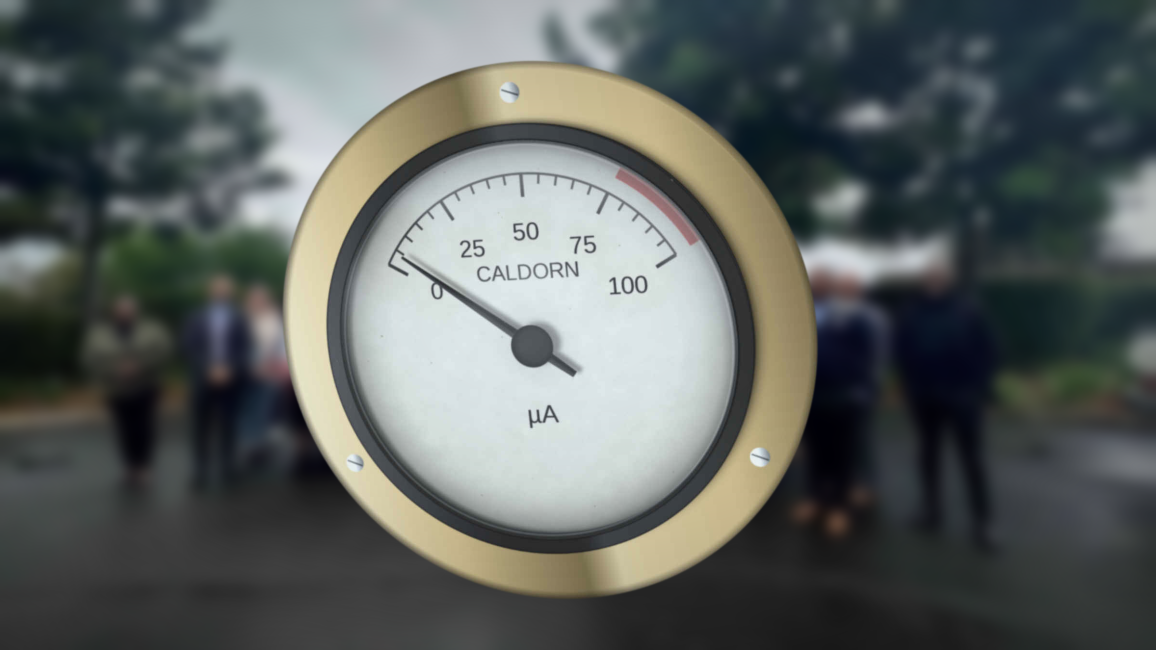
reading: 5 (µA)
